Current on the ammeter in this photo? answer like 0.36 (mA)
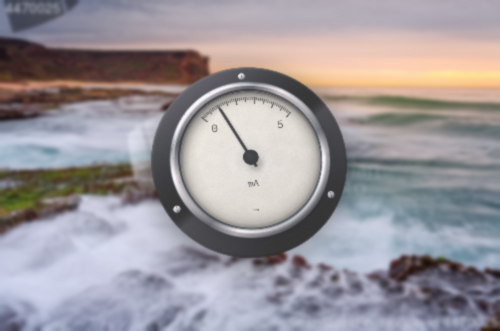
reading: 1 (mA)
